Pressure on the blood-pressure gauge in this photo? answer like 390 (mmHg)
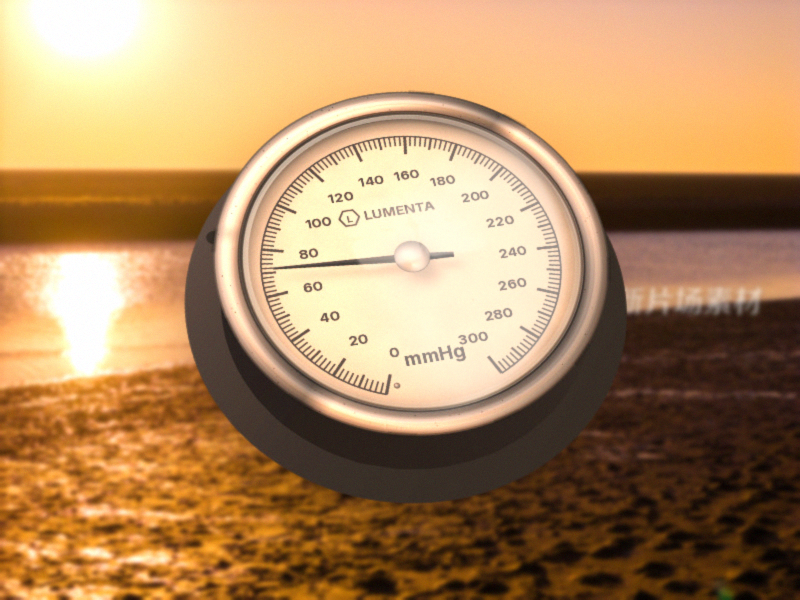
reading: 70 (mmHg)
